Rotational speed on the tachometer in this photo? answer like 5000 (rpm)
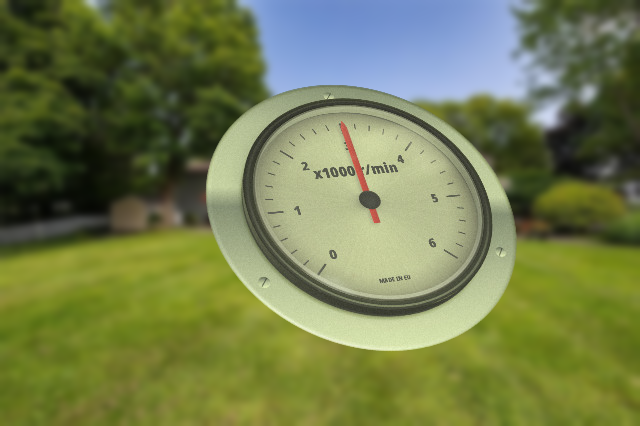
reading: 3000 (rpm)
